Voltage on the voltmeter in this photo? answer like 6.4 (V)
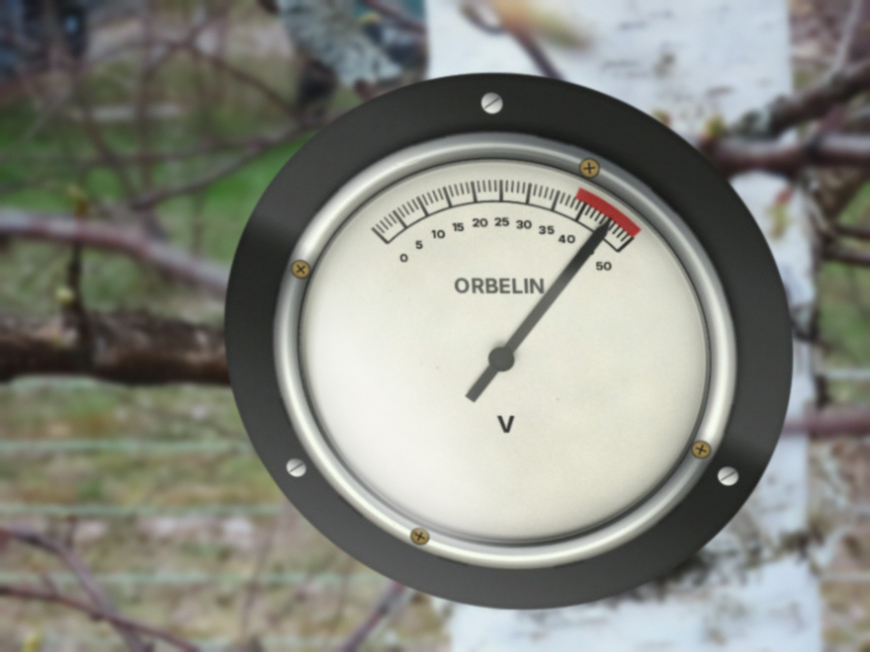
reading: 45 (V)
